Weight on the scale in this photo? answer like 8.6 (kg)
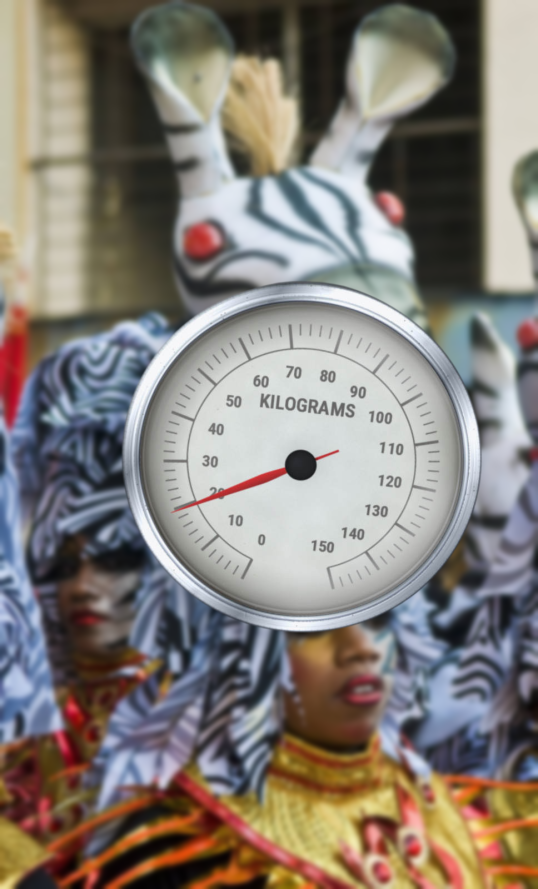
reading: 20 (kg)
